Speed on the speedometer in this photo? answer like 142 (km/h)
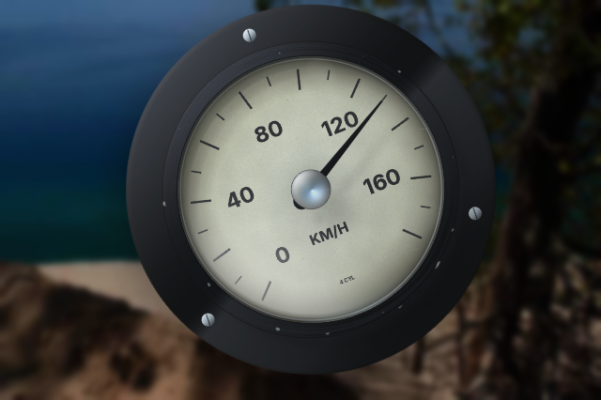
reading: 130 (km/h)
